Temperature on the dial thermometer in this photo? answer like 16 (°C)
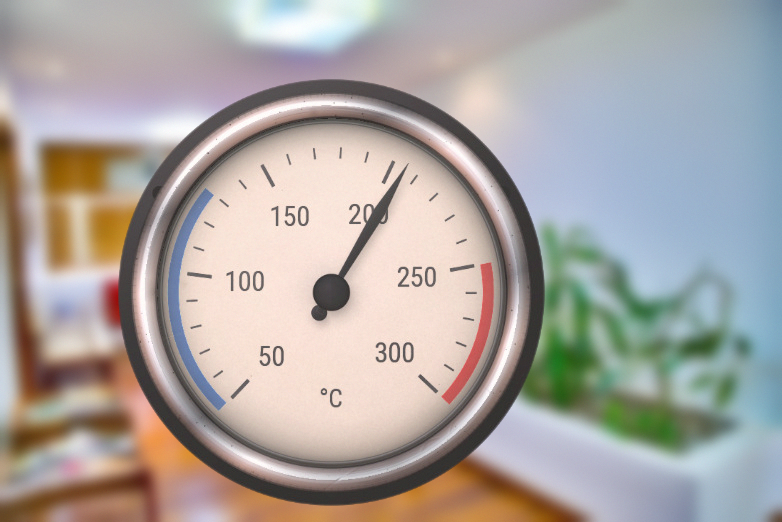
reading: 205 (°C)
